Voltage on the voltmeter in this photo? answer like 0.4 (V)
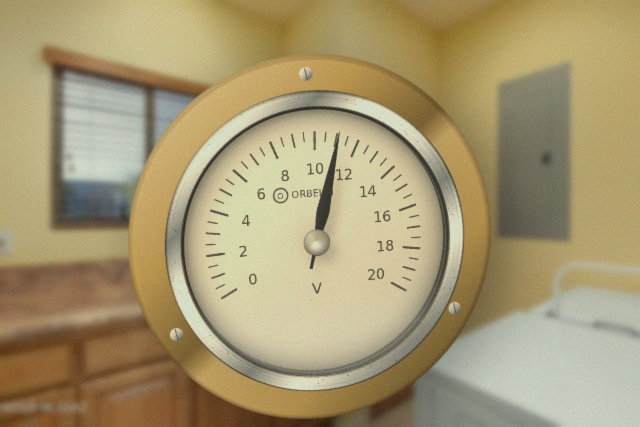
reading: 11 (V)
